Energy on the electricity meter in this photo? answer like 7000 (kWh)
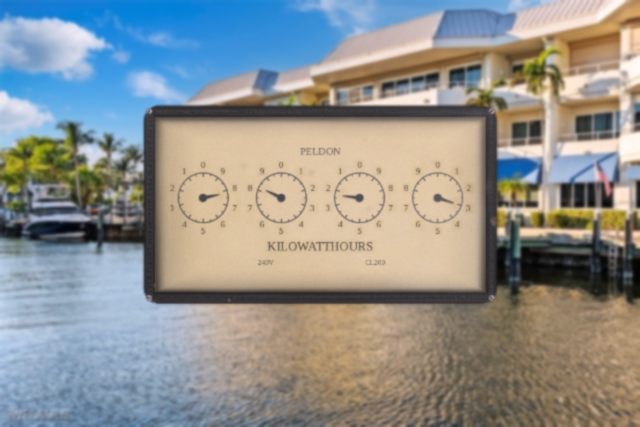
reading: 7823 (kWh)
